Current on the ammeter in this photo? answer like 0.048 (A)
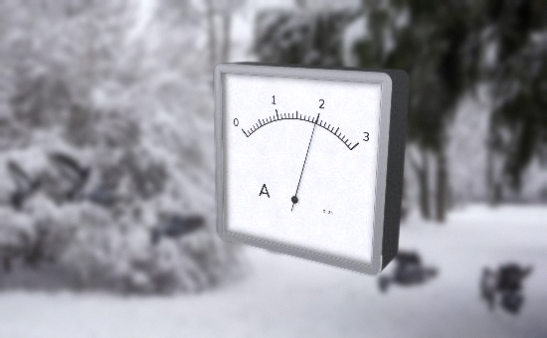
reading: 2 (A)
